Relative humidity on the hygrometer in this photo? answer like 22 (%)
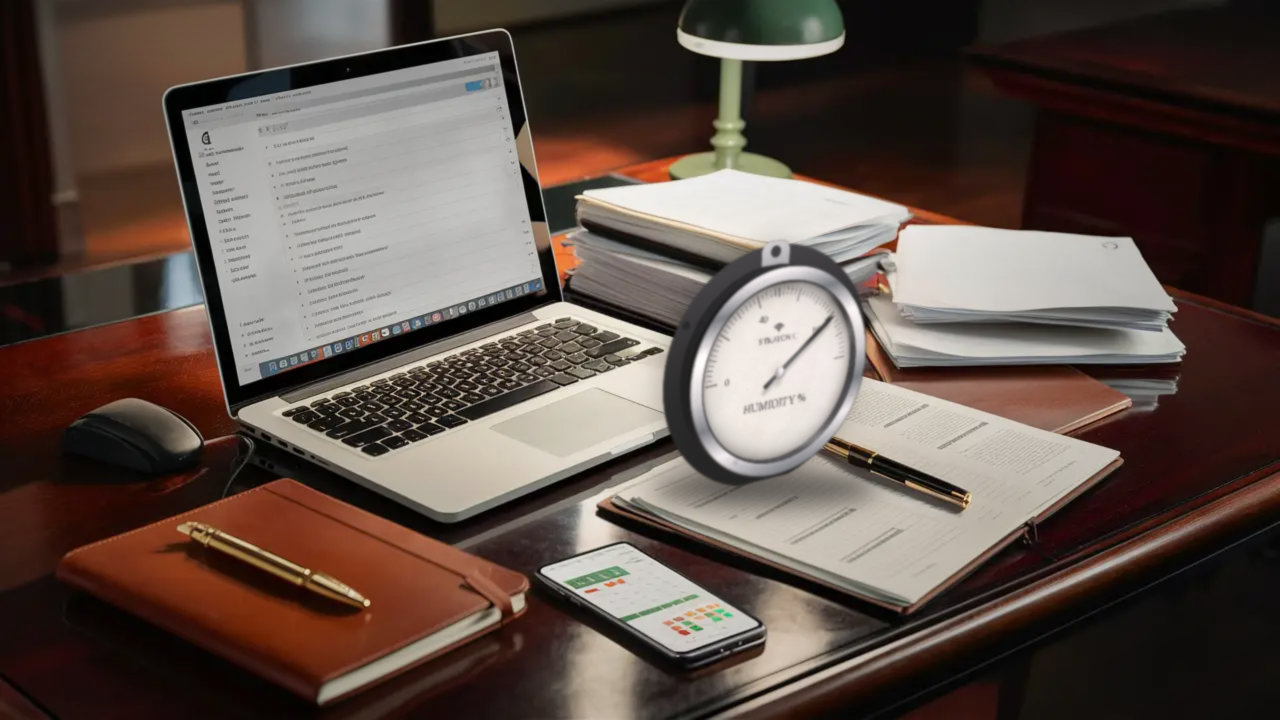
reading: 80 (%)
